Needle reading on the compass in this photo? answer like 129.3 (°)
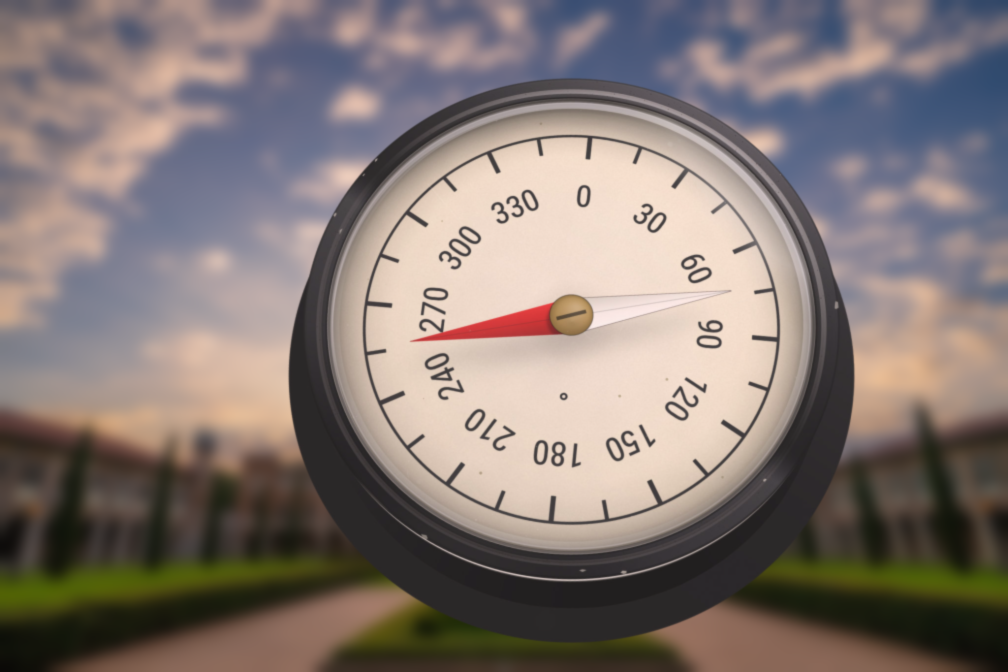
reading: 255 (°)
